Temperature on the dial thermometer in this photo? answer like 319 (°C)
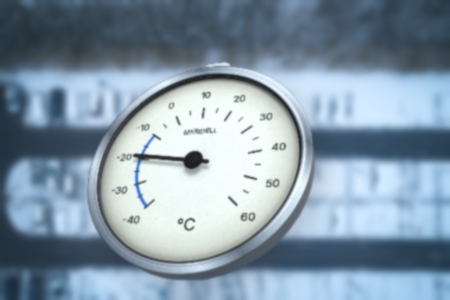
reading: -20 (°C)
